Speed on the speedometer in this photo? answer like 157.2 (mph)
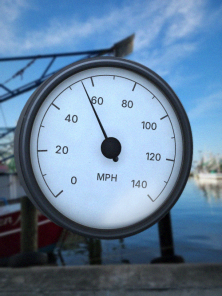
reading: 55 (mph)
